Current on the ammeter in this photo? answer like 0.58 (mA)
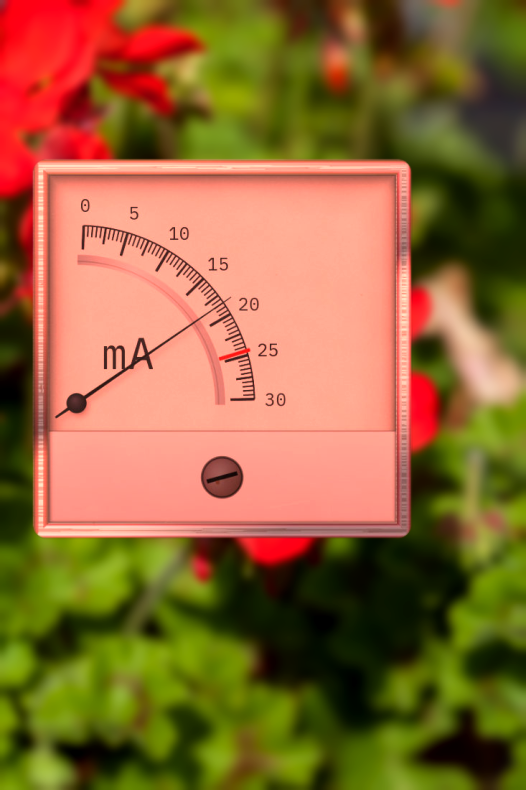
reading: 18.5 (mA)
